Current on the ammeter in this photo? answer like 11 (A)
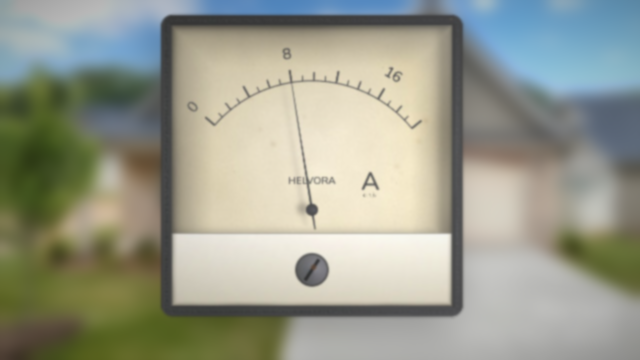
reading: 8 (A)
